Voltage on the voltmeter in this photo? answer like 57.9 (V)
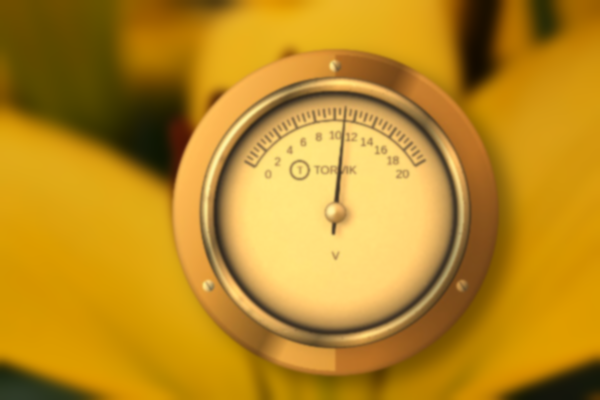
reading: 11 (V)
